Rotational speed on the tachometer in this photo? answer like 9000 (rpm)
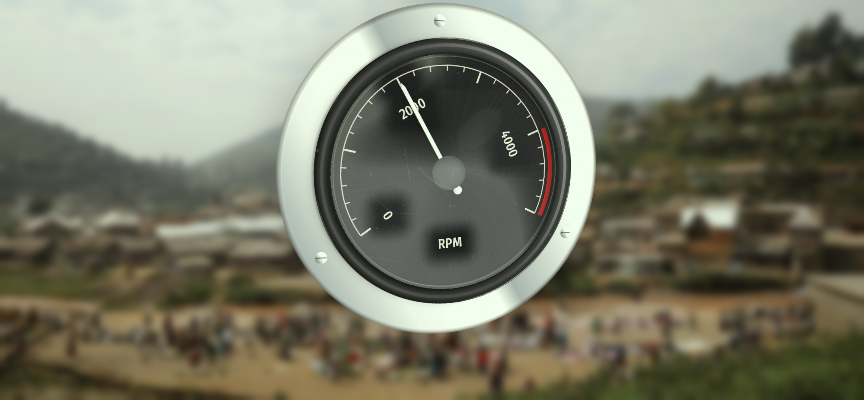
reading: 2000 (rpm)
